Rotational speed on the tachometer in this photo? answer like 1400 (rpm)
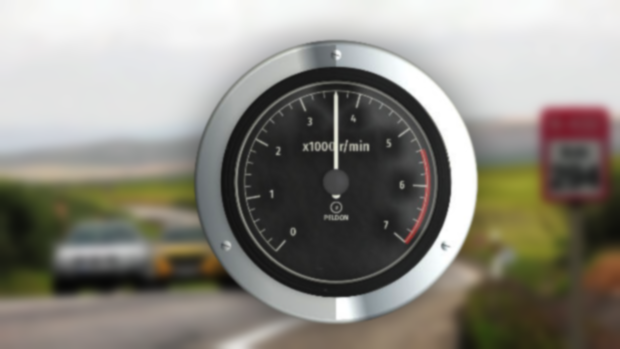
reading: 3600 (rpm)
